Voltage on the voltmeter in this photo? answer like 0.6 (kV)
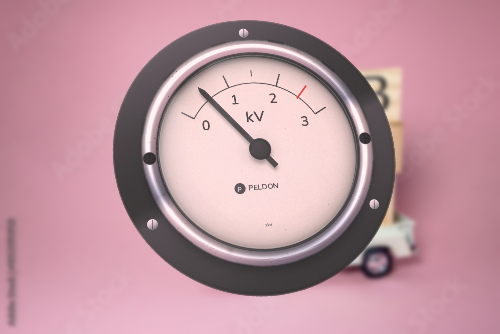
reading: 0.5 (kV)
